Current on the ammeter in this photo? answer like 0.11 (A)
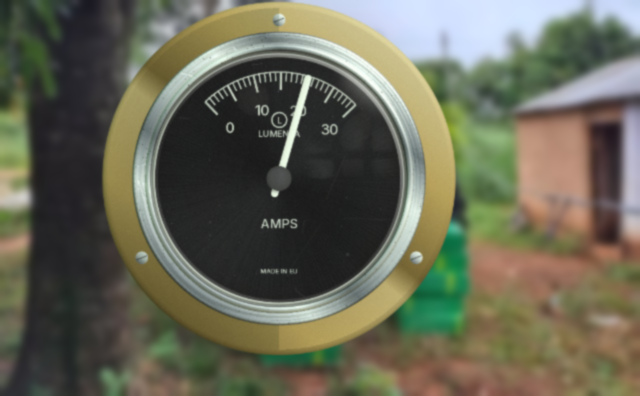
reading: 20 (A)
